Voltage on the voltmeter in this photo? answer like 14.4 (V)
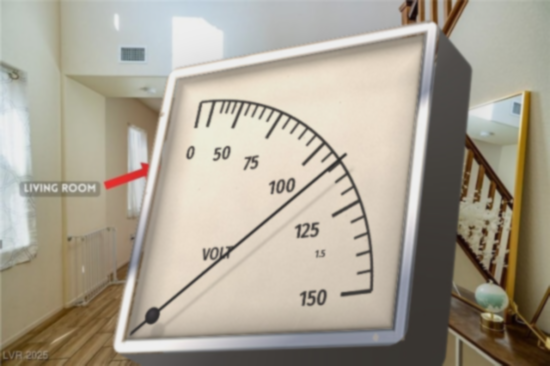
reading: 110 (V)
